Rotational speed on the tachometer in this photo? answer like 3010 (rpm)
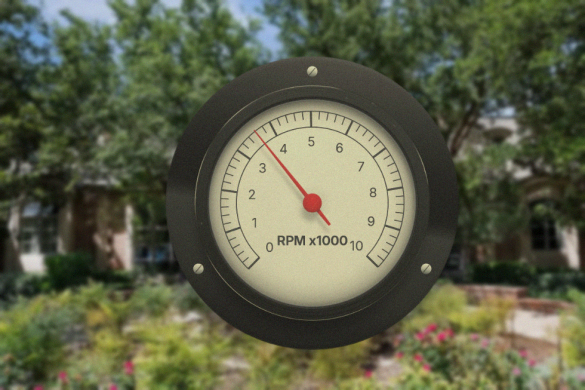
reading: 3600 (rpm)
